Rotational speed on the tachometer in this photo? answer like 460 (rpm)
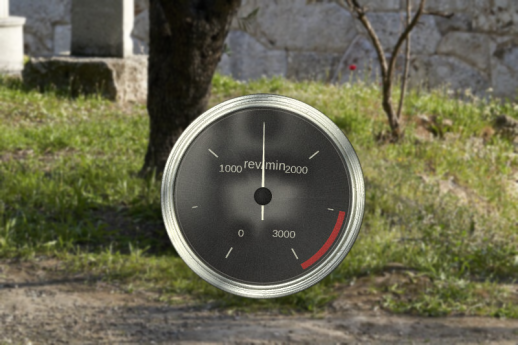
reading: 1500 (rpm)
